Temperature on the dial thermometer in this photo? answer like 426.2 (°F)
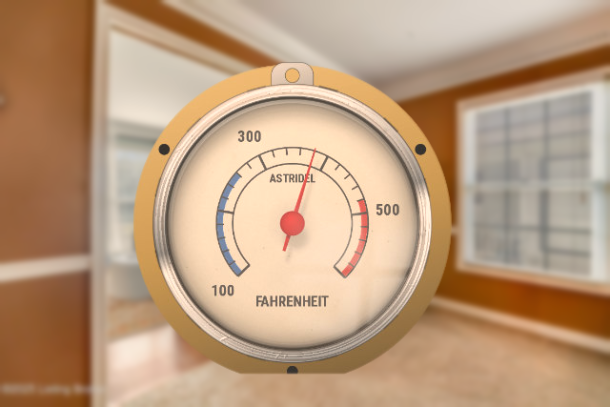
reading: 380 (°F)
